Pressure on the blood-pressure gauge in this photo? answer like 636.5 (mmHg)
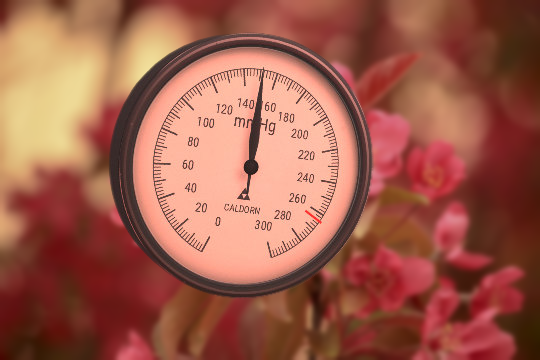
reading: 150 (mmHg)
